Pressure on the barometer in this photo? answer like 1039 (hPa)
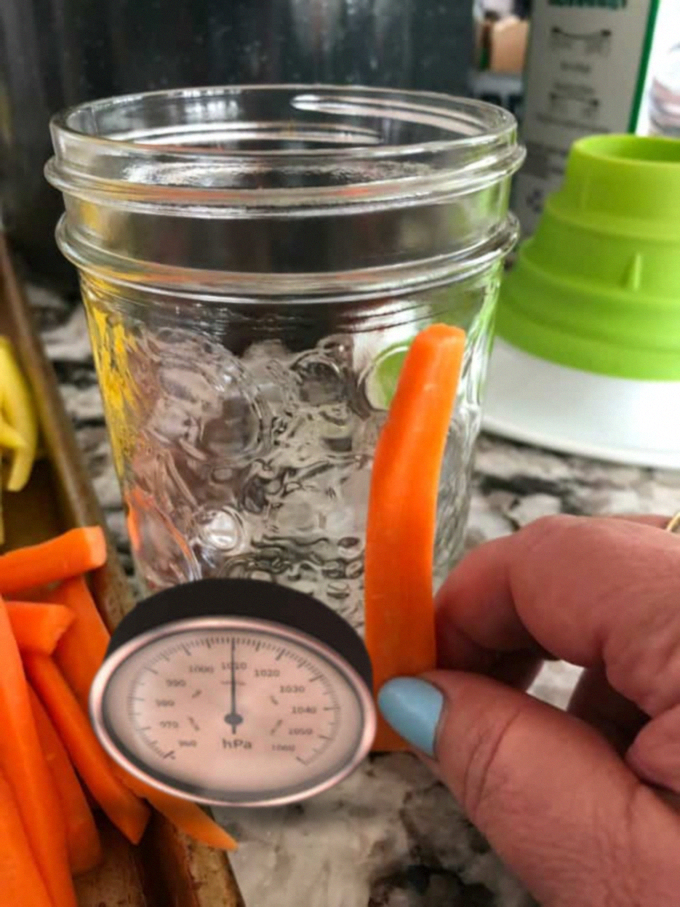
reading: 1010 (hPa)
